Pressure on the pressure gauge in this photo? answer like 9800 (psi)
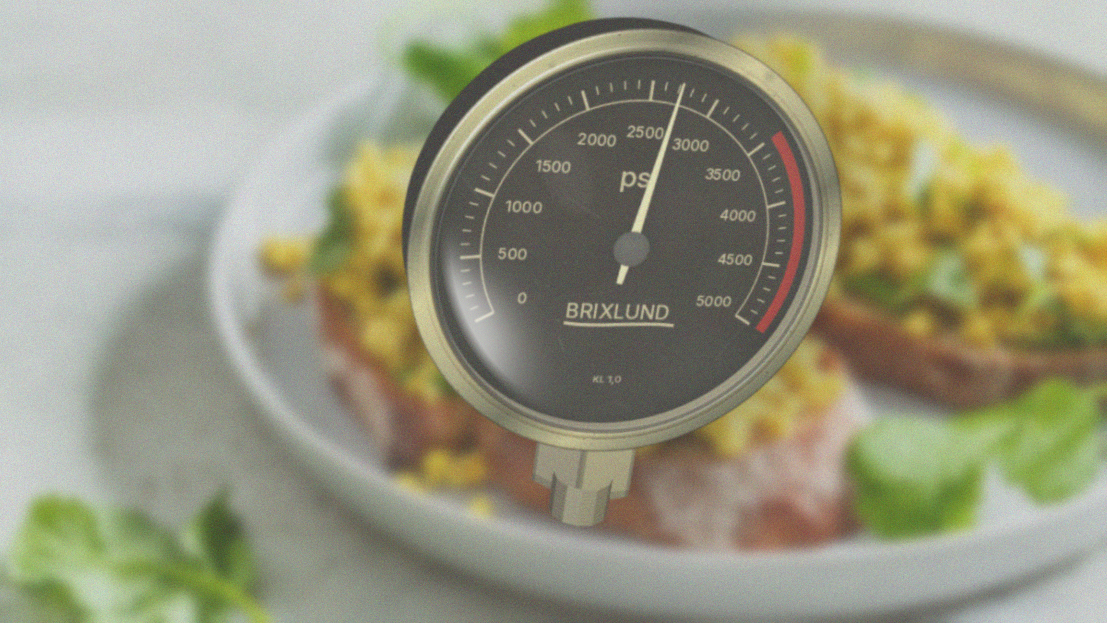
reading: 2700 (psi)
